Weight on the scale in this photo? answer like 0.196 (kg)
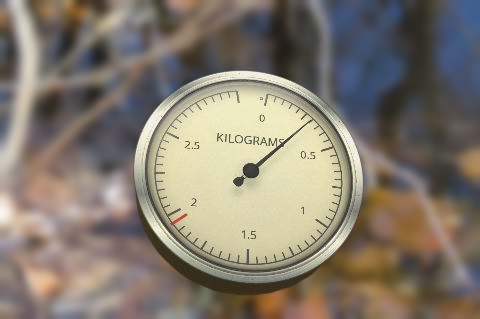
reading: 0.3 (kg)
